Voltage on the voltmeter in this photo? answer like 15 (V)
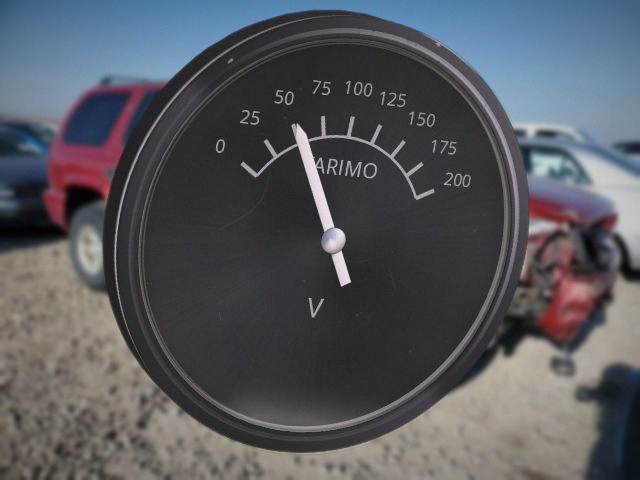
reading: 50 (V)
